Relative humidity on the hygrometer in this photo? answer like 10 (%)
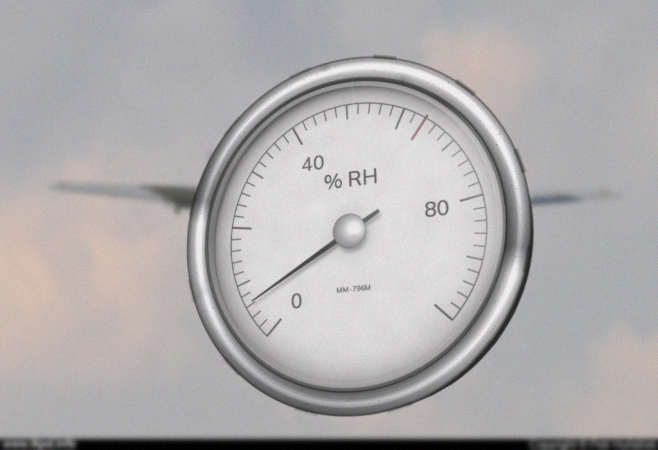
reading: 6 (%)
